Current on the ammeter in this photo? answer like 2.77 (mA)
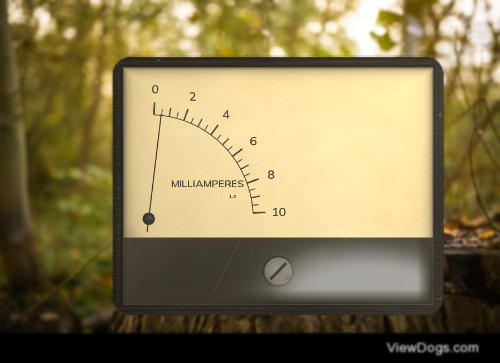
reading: 0.5 (mA)
